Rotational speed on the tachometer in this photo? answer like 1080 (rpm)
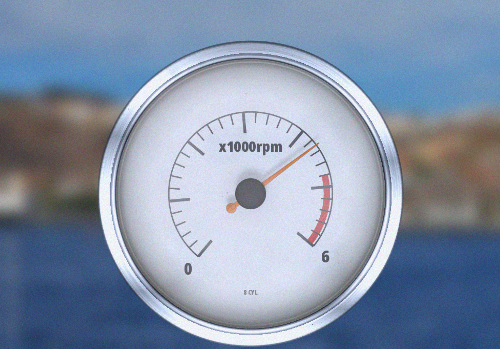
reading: 4300 (rpm)
